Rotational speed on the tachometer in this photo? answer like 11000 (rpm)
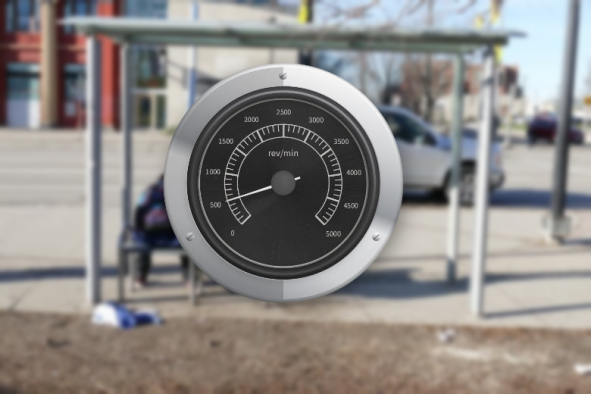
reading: 500 (rpm)
